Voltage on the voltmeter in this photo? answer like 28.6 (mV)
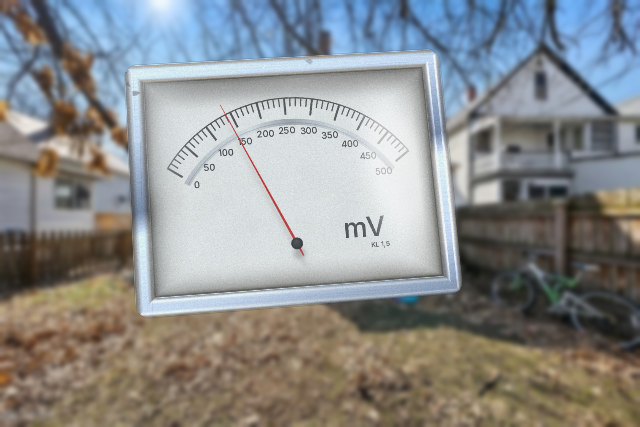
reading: 140 (mV)
